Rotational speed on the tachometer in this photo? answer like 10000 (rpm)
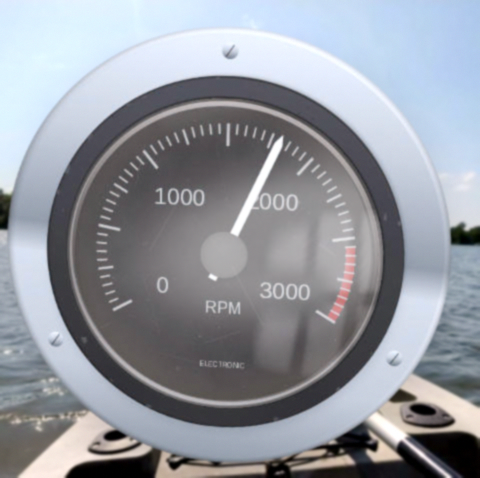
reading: 1800 (rpm)
